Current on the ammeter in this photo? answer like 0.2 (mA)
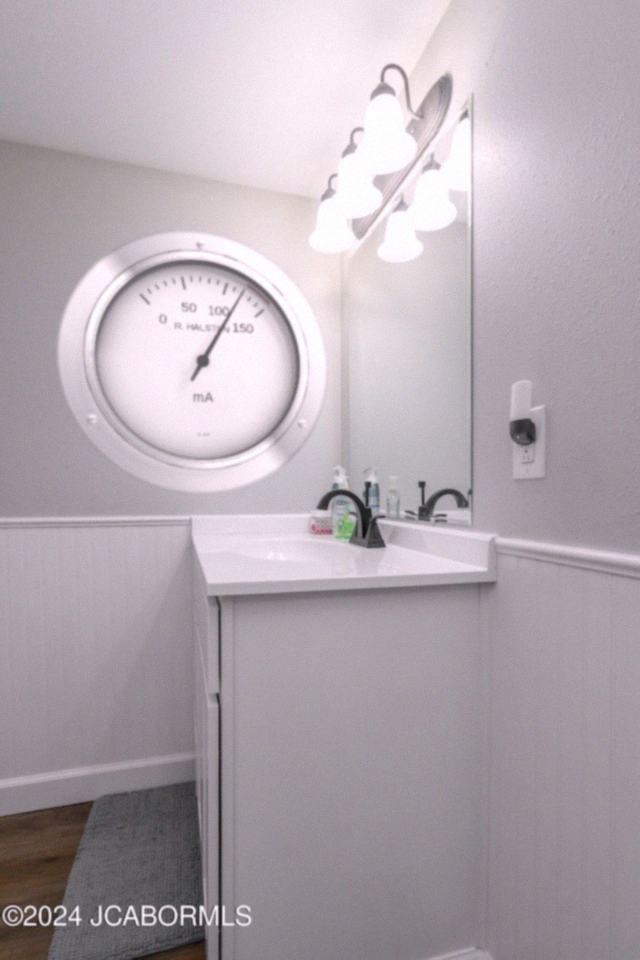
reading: 120 (mA)
